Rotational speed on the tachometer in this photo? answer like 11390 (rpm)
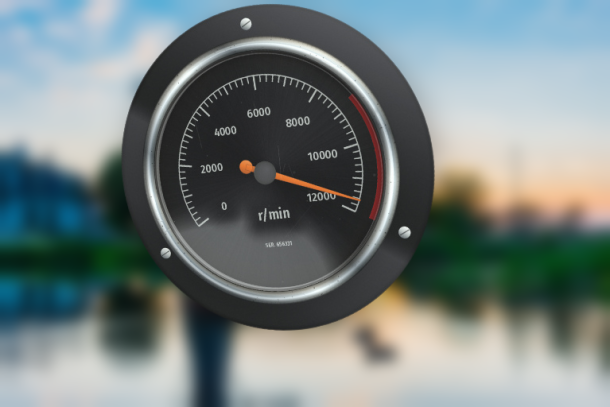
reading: 11600 (rpm)
